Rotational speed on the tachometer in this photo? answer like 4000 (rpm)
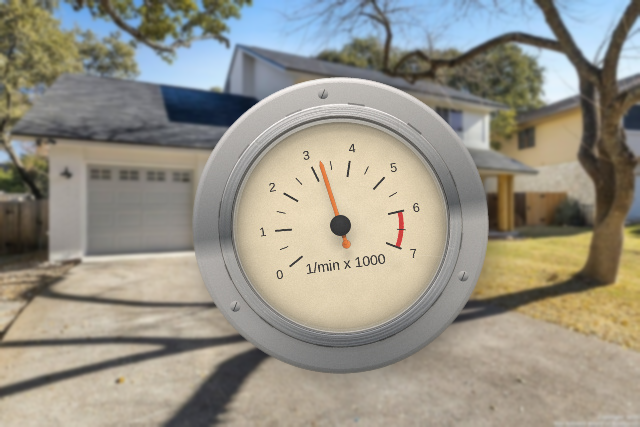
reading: 3250 (rpm)
